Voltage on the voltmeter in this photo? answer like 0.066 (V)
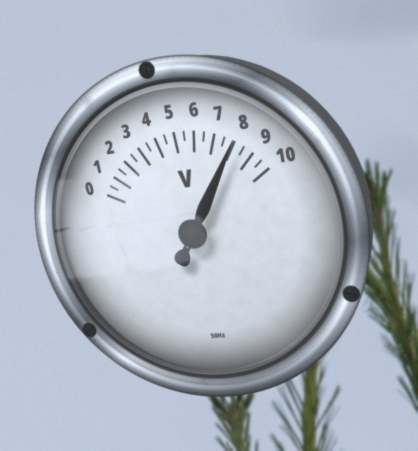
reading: 8 (V)
